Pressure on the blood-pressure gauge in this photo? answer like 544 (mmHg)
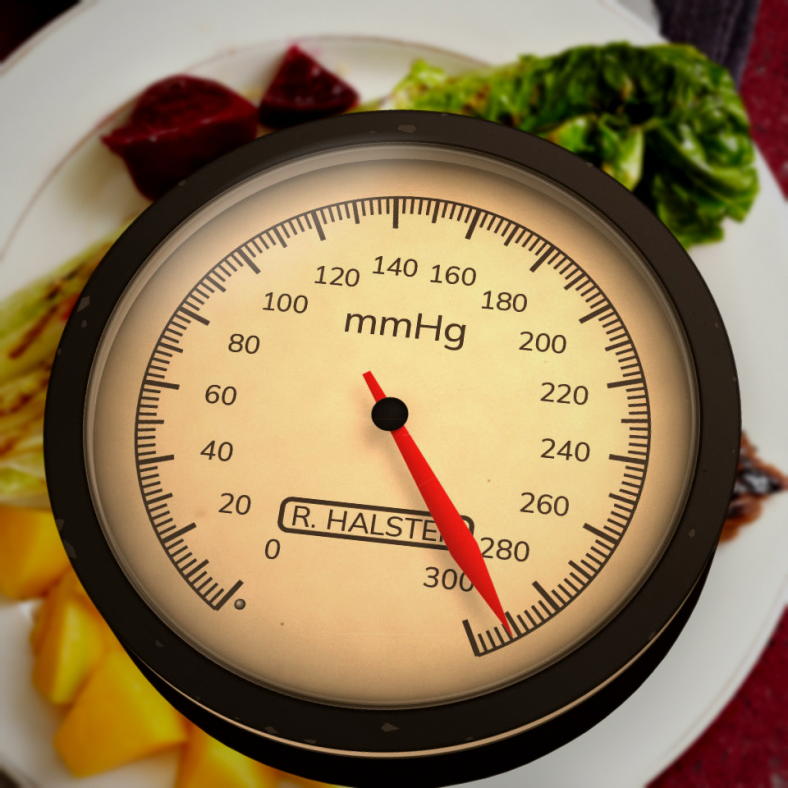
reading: 292 (mmHg)
